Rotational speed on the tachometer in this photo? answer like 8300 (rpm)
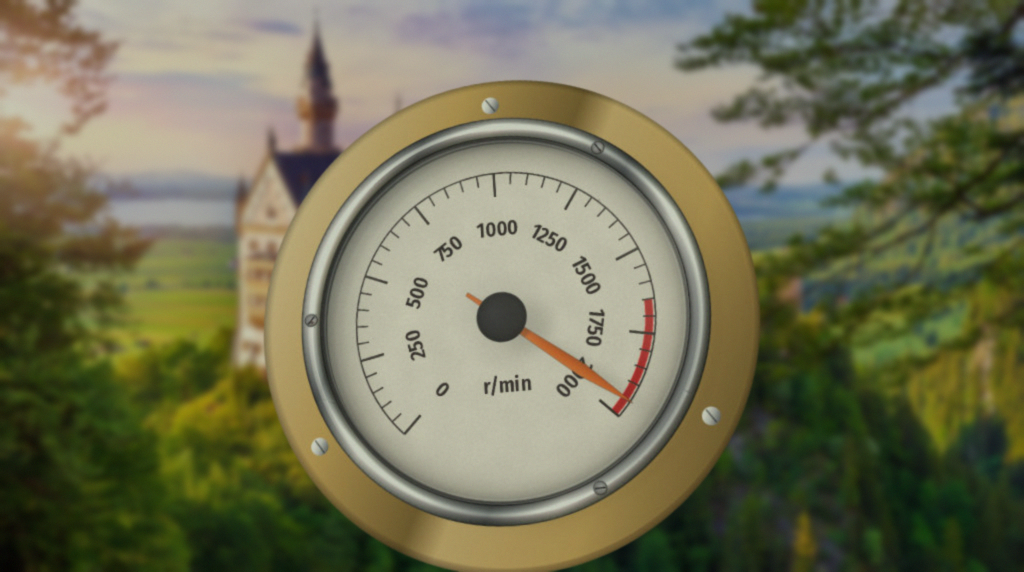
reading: 1950 (rpm)
